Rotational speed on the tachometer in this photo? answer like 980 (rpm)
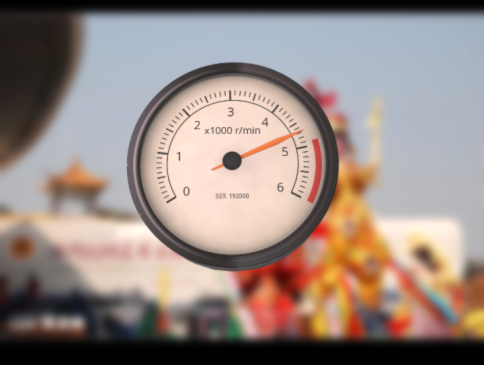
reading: 4700 (rpm)
